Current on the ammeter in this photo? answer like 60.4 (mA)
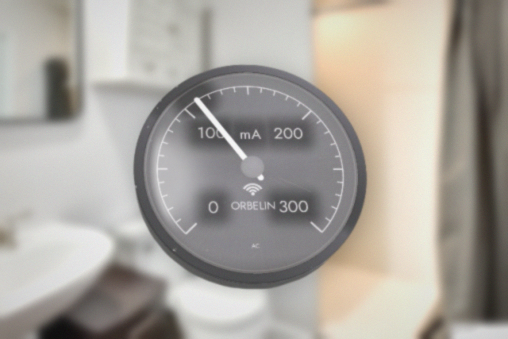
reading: 110 (mA)
